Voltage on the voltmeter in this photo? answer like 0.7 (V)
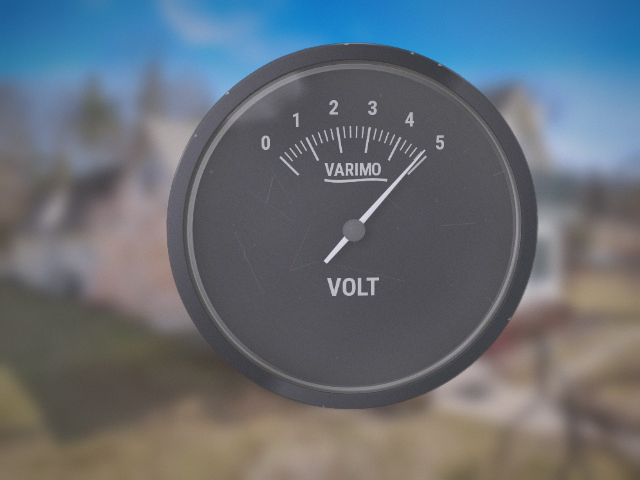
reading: 4.8 (V)
